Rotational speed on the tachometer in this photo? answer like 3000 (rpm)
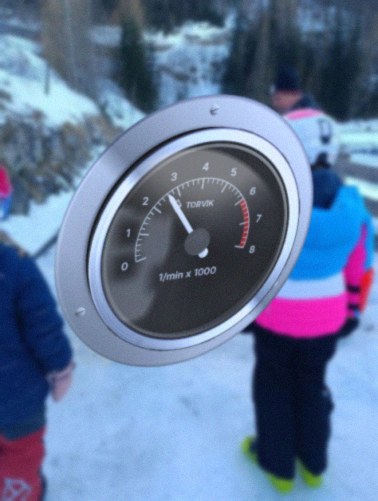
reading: 2600 (rpm)
